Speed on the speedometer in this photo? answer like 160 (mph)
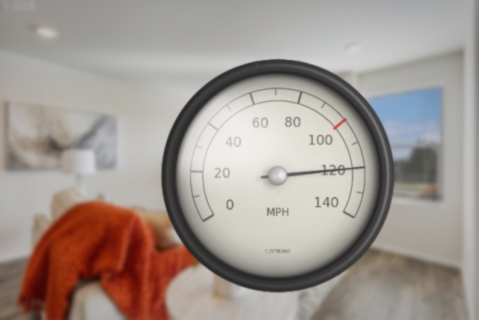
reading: 120 (mph)
